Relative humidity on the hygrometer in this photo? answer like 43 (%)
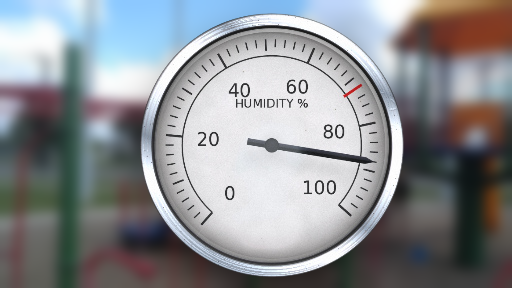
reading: 88 (%)
